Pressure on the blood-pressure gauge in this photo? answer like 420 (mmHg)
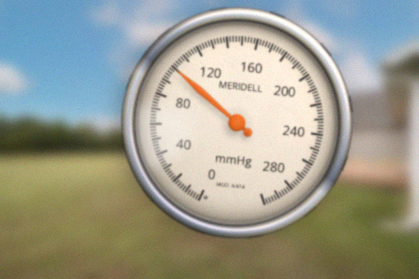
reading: 100 (mmHg)
